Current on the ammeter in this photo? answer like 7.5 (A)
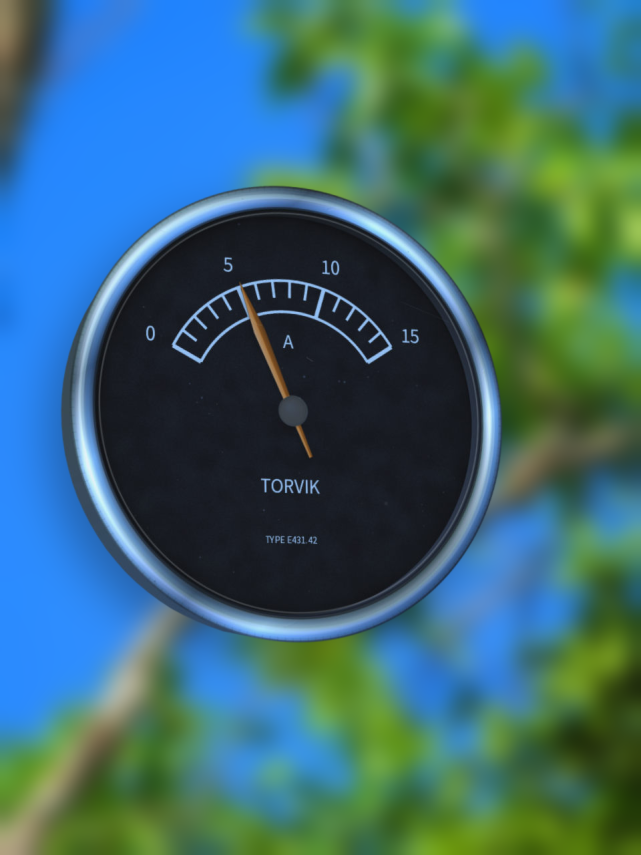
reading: 5 (A)
